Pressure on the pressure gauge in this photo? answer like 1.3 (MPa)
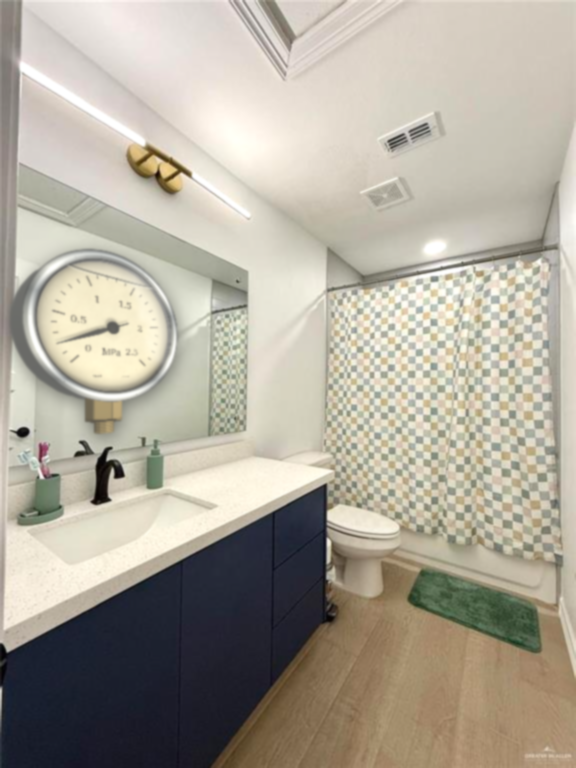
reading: 0.2 (MPa)
